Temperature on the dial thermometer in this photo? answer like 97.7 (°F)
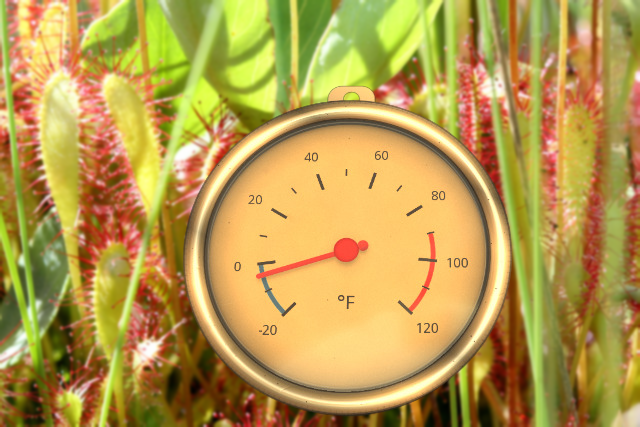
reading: -5 (°F)
